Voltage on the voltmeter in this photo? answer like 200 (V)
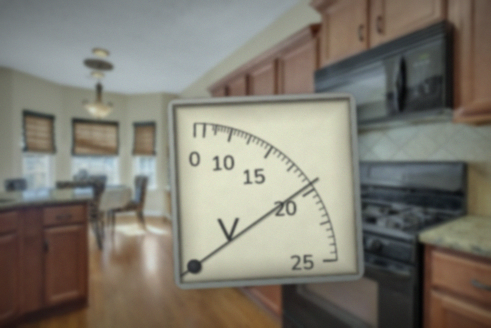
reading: 19.5 (V)
